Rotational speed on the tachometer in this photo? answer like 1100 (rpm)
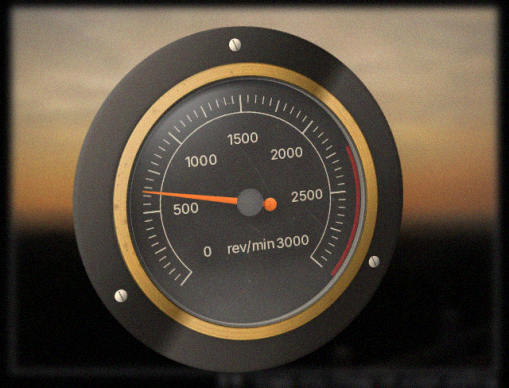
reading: 625 (rpm)
